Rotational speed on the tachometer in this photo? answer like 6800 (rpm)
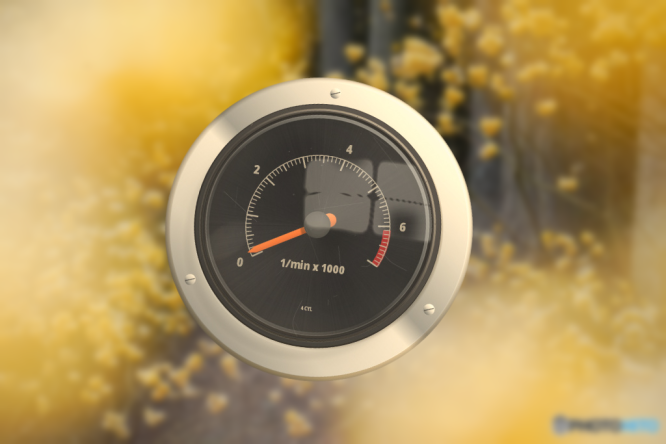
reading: 100 (rpm)
